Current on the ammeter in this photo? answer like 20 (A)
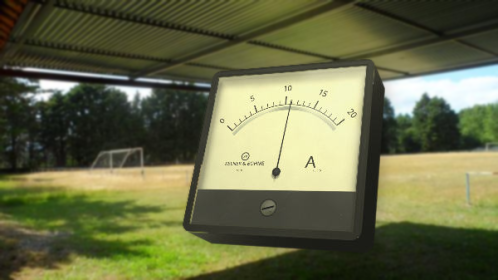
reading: 11 (A)
